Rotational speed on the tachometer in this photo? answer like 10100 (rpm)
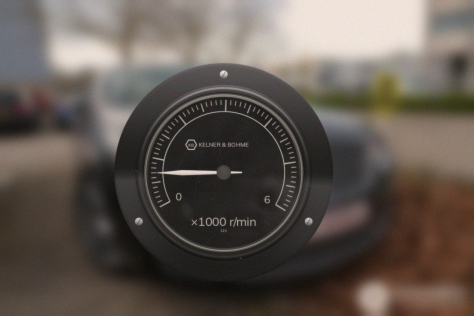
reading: 700 (rpm)
